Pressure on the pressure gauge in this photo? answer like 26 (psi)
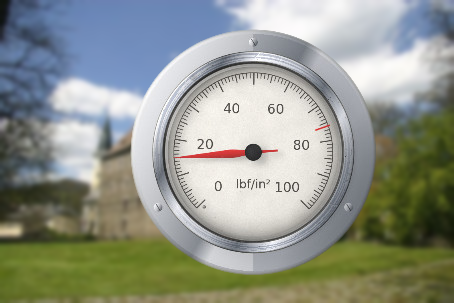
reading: 15 (psi)
